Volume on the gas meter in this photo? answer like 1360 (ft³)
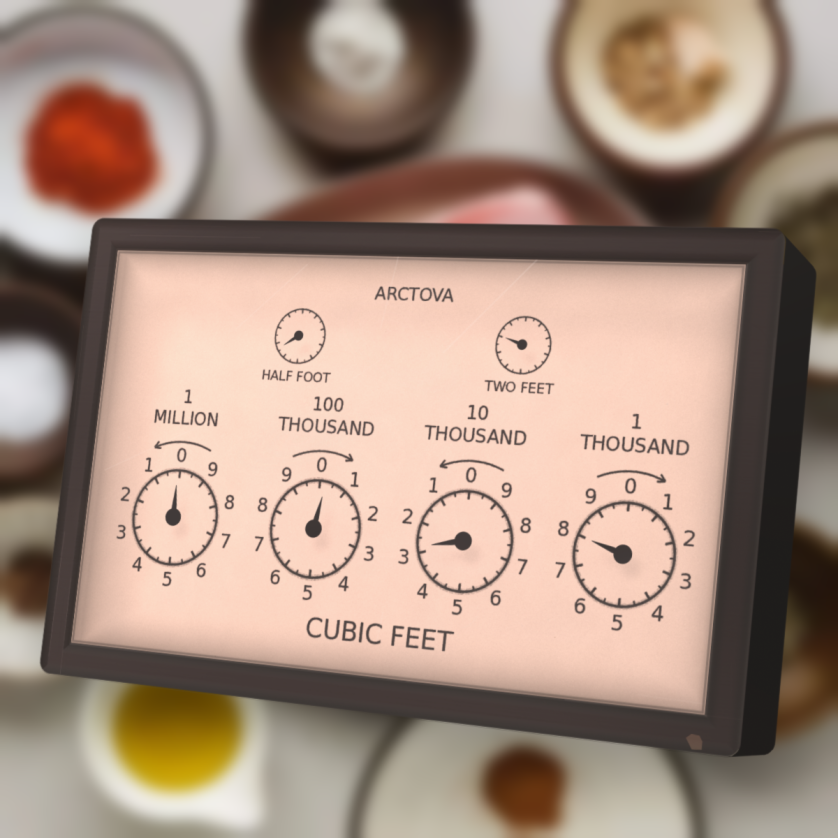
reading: 2800 (ft³)
